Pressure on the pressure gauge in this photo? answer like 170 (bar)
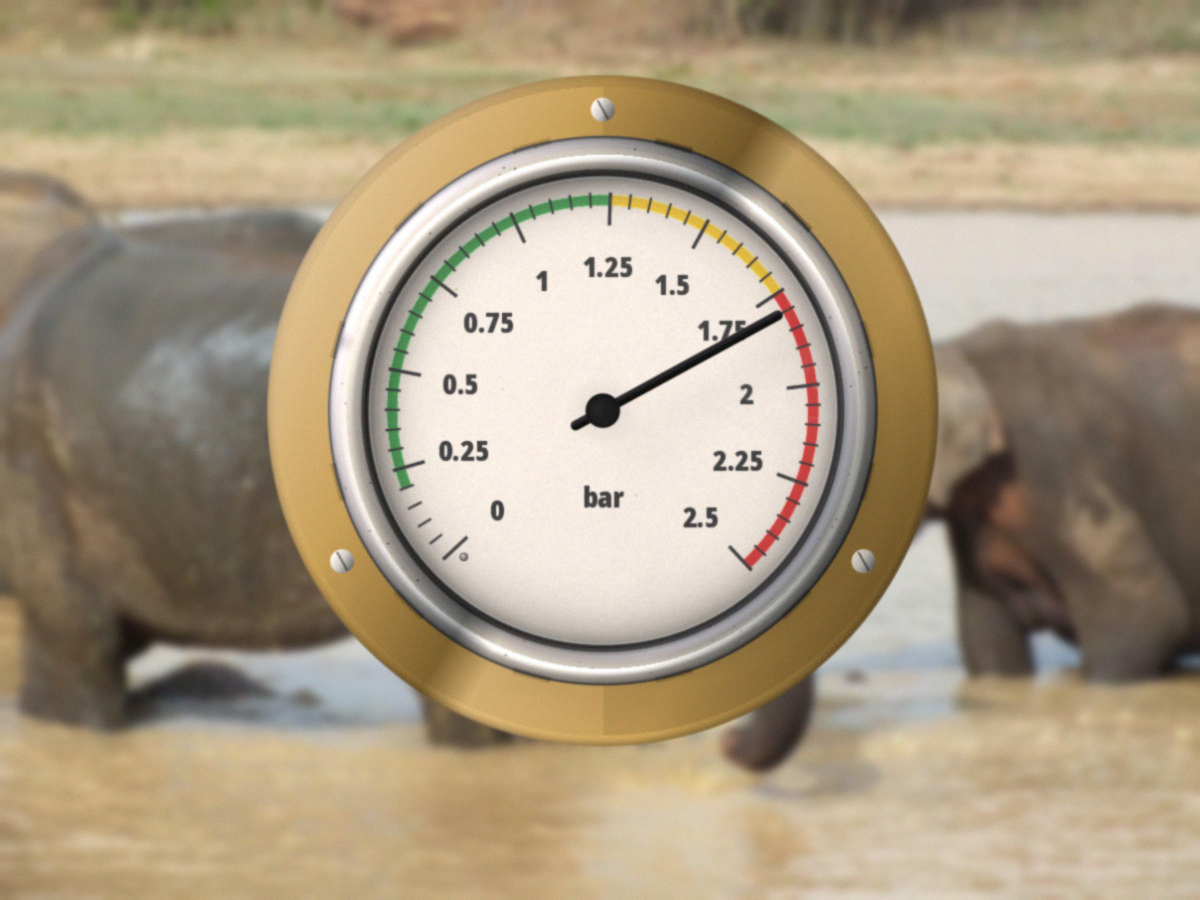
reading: 1.8 (bar)
